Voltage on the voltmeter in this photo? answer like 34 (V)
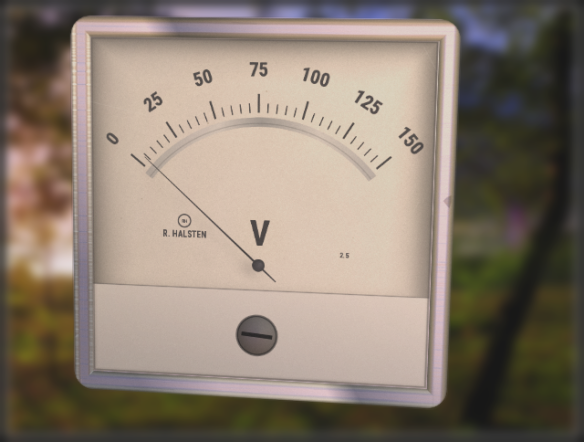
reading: 5 (V)
